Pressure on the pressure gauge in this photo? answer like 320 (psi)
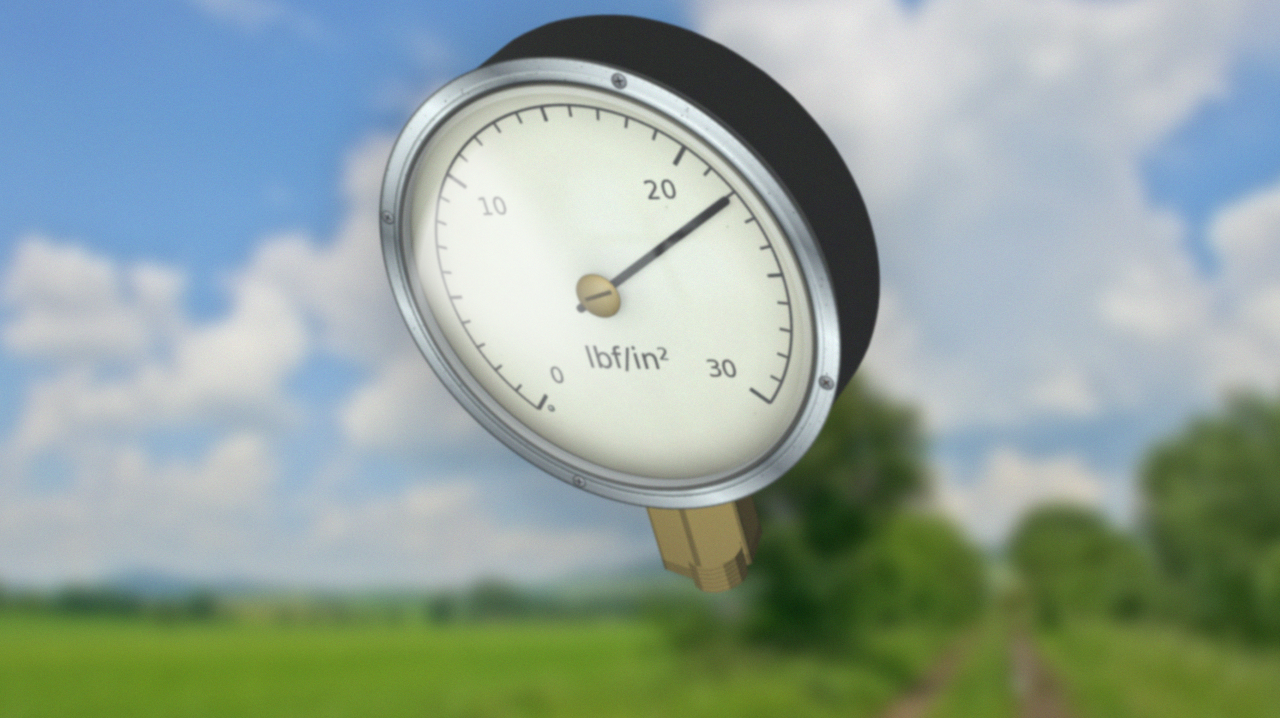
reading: 22 (psi)
